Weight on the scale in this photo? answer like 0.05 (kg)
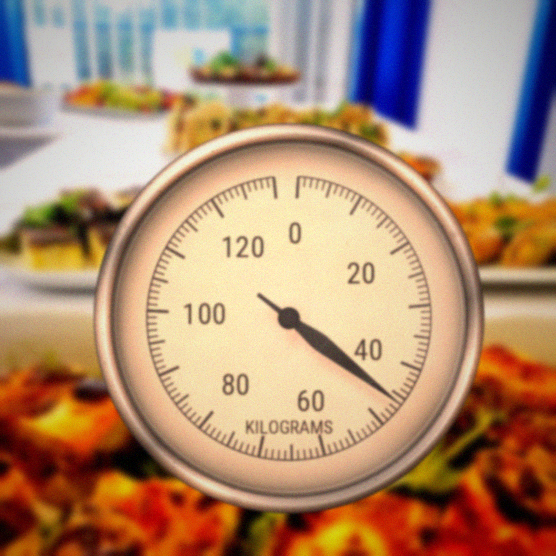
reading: 46 (kg)
